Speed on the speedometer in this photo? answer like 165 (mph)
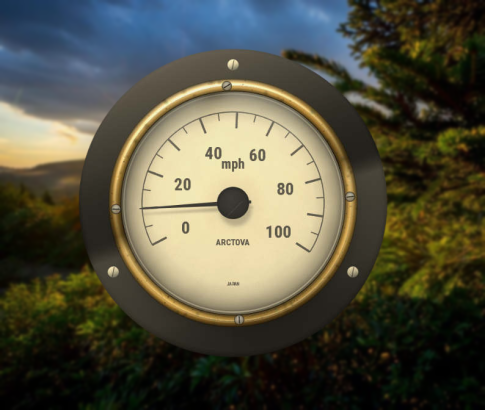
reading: 10 (mph)
